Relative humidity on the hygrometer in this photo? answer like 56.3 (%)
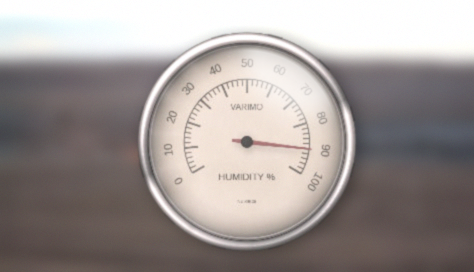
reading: 90 (%)
